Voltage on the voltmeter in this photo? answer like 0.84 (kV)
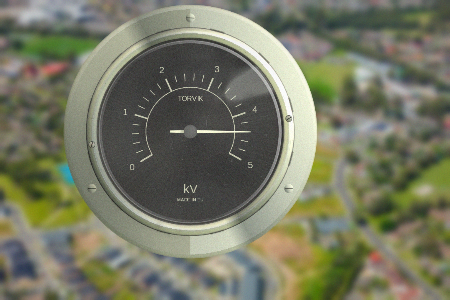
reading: 4.4 (kV)
